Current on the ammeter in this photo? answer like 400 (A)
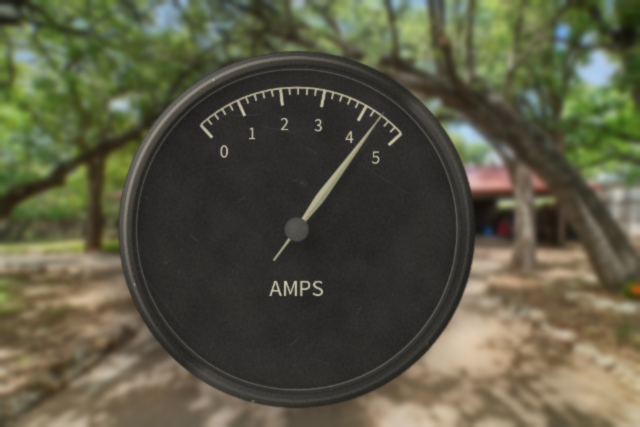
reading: 4.4 (A)
